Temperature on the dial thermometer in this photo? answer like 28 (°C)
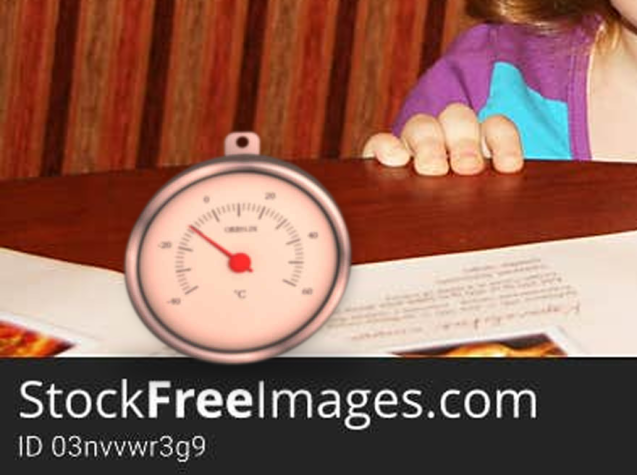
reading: -10 (°C)
